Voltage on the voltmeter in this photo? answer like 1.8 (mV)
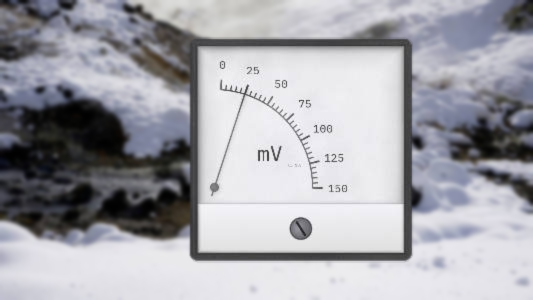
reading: 25 (mV)
